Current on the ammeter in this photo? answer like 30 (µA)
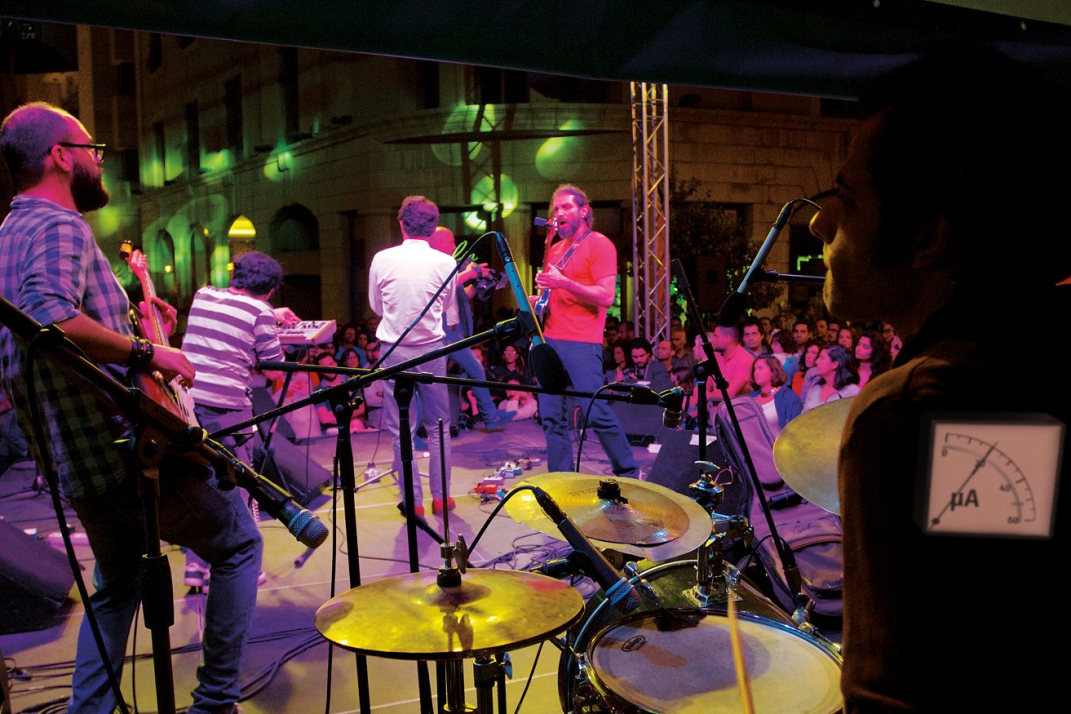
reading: 20 (µA)
